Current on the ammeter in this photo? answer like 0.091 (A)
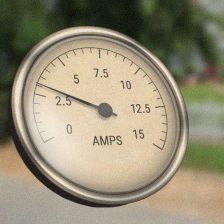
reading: 3 (A)
